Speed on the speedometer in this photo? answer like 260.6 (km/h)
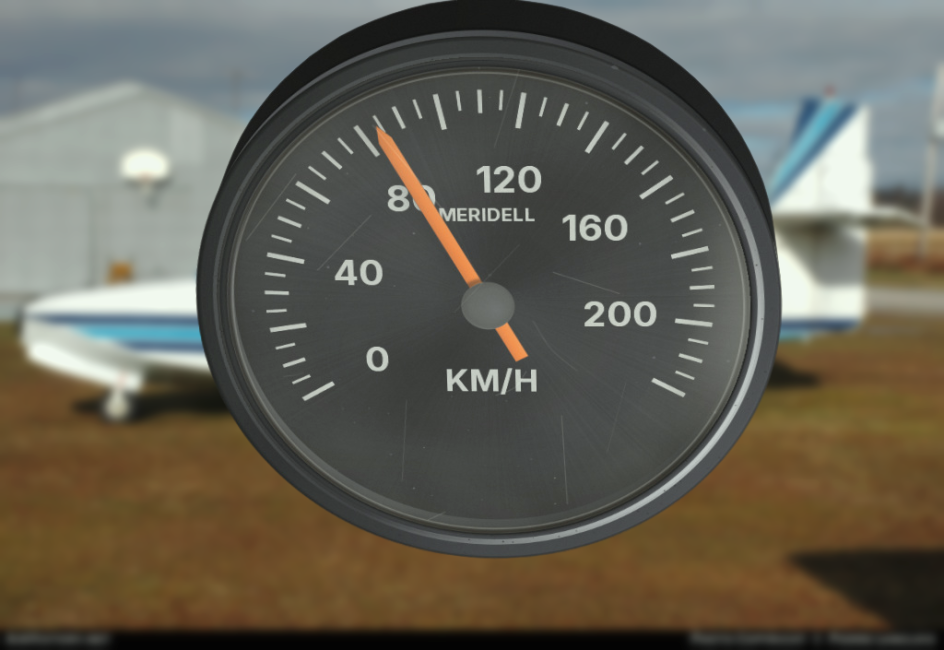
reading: 85 (km/h)
